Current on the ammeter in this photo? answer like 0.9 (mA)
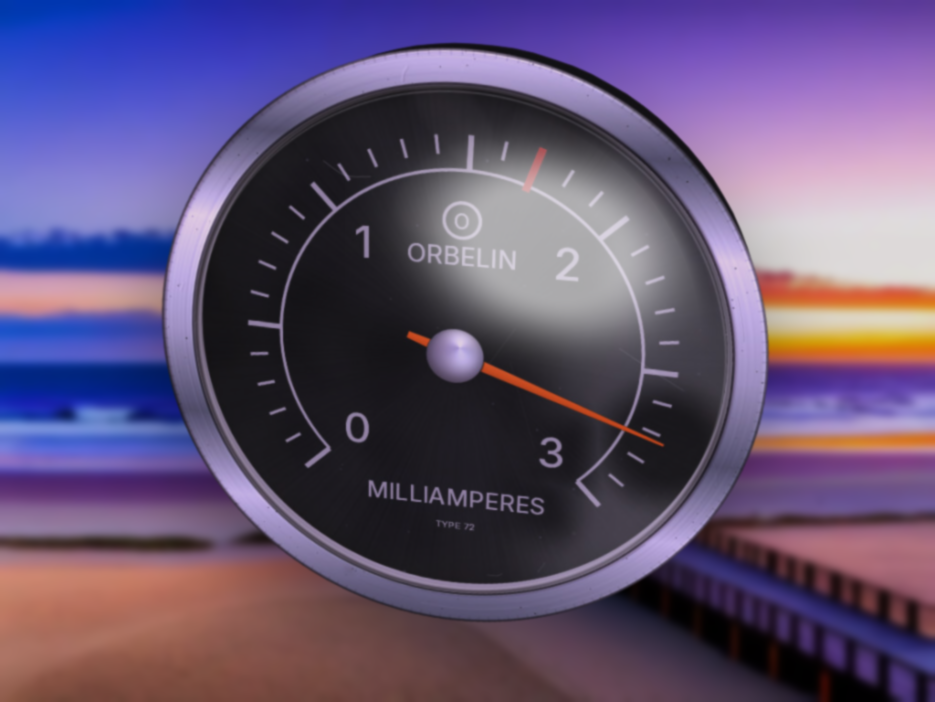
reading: 2.7 (mA)
